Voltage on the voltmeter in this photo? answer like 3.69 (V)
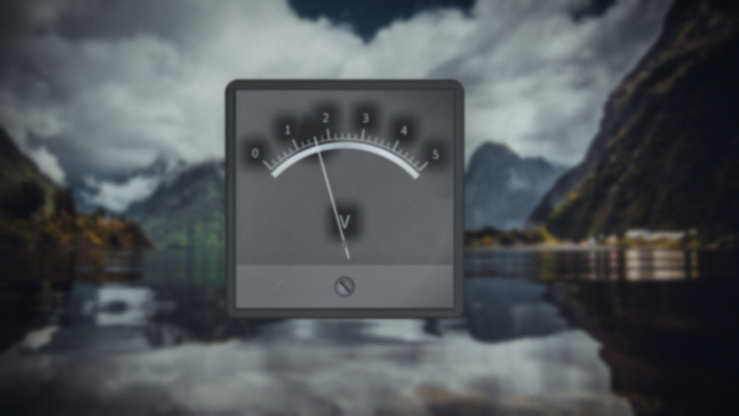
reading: 1.6 (V)
